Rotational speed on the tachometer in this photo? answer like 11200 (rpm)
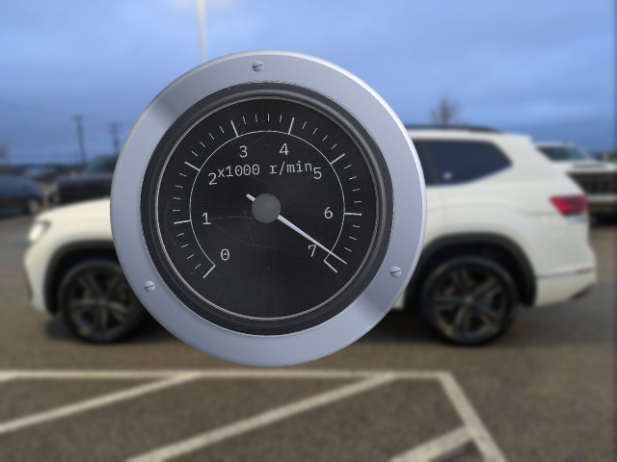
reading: 6800 (rpm)
